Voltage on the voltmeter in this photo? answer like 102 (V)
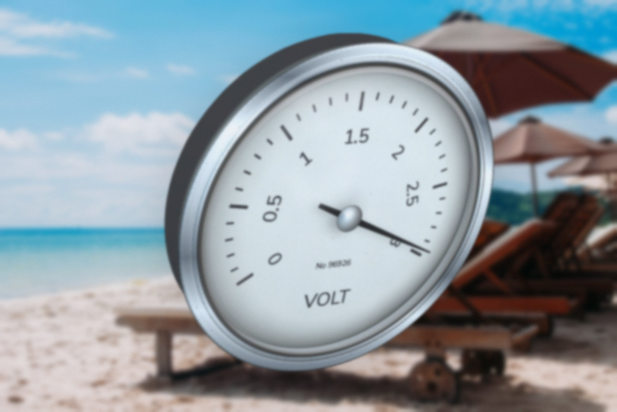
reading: 2.95 (V)
